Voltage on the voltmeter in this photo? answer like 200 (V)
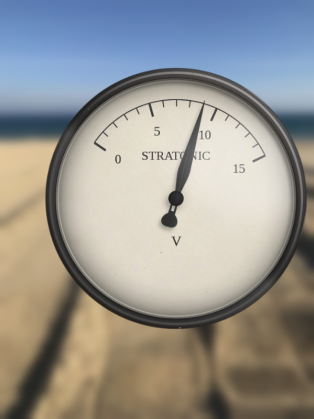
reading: 9 (V)
